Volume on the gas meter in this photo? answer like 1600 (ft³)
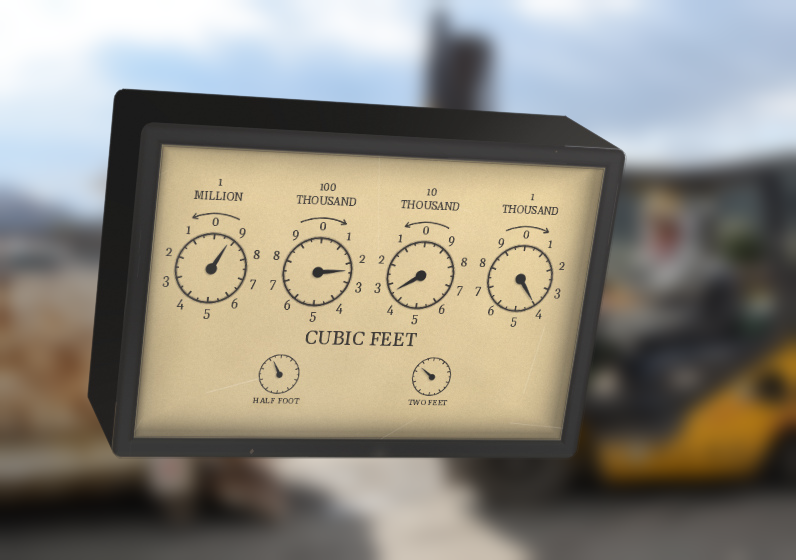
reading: 923400 (ft³)
